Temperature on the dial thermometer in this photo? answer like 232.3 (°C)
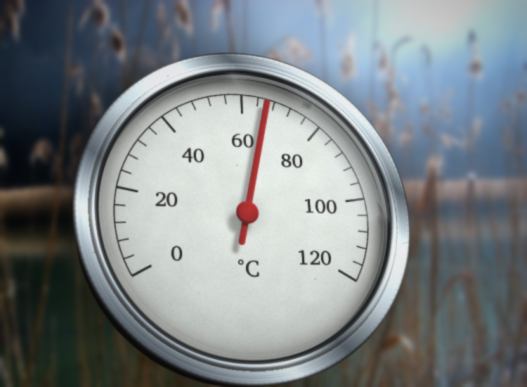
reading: 66 (°C)
